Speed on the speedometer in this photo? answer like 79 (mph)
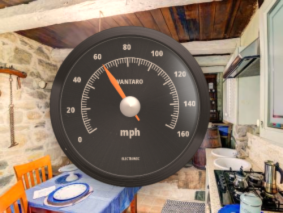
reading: 60 (mph)
